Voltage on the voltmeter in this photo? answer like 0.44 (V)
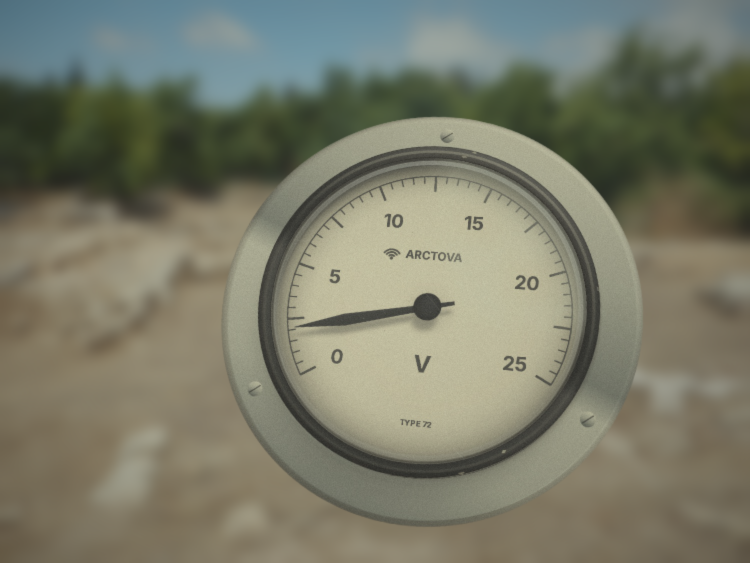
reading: 2 (V)
